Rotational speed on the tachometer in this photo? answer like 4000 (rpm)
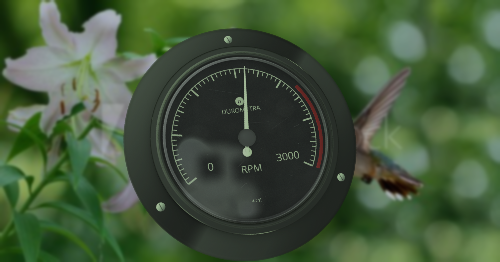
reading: 1600 (rpm)
